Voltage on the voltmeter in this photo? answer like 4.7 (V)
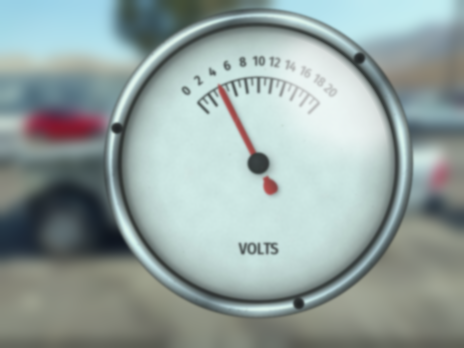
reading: 4 (V)
